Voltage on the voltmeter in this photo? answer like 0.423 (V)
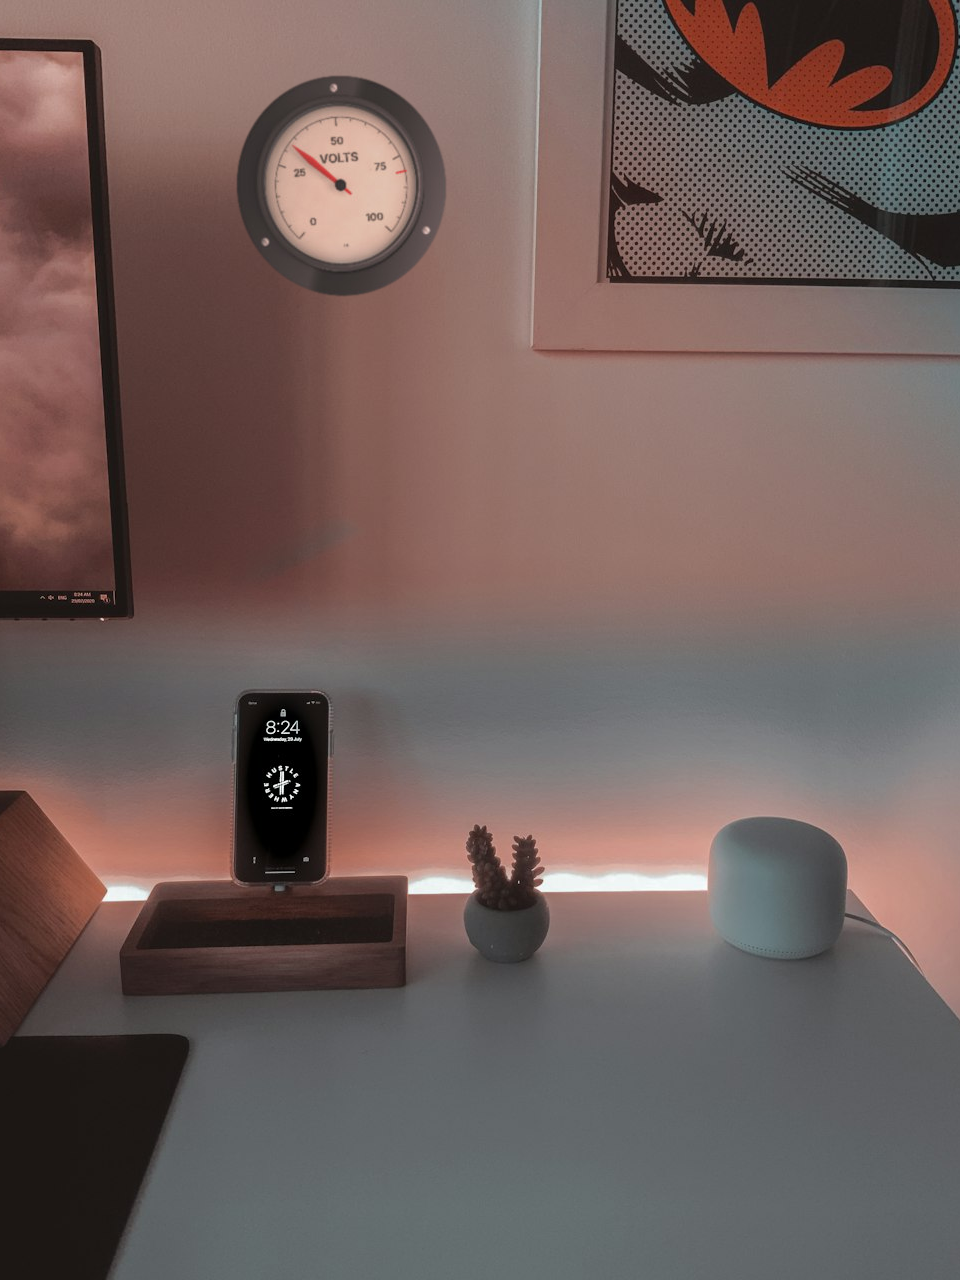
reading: 32.5 (V)
